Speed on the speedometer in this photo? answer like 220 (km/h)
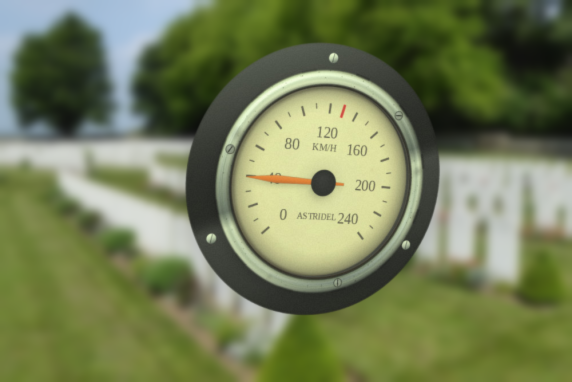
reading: 40 (km/h)
